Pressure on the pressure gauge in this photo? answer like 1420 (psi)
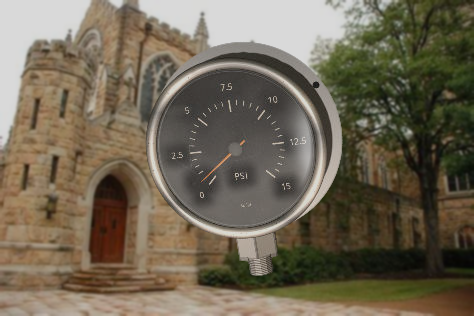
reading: 0.5 (psi)
